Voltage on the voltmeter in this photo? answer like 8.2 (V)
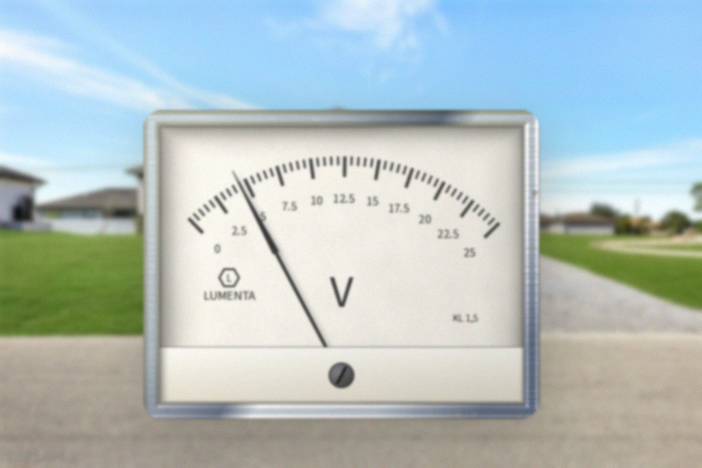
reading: 4.5 (V)
